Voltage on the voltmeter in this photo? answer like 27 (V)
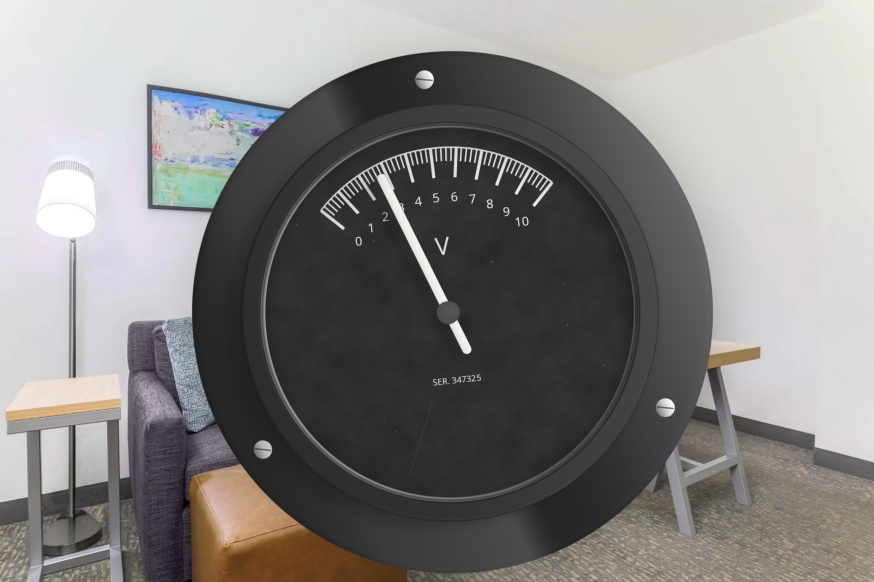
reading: 2.8 (V)
